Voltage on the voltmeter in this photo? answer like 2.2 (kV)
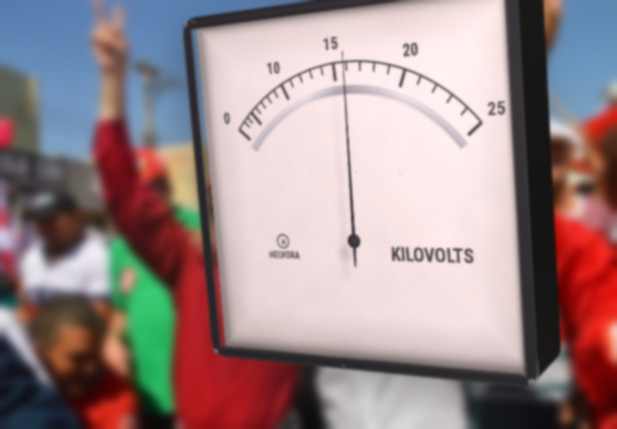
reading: 16 (kV)
